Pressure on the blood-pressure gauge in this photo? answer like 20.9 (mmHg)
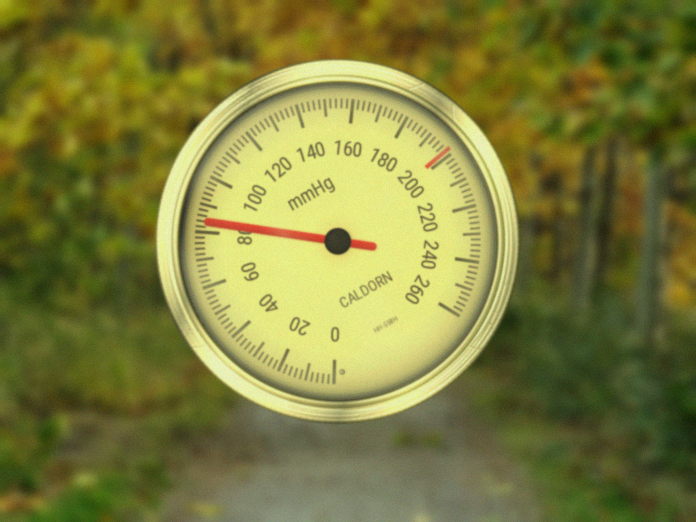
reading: 84 (mmHg)
